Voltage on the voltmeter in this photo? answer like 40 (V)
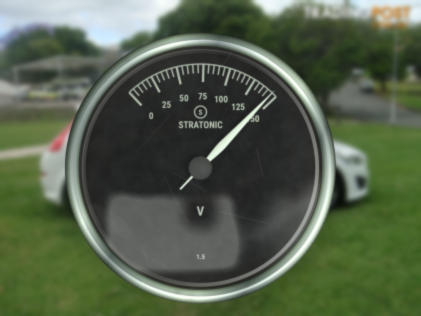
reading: 145 (V)
